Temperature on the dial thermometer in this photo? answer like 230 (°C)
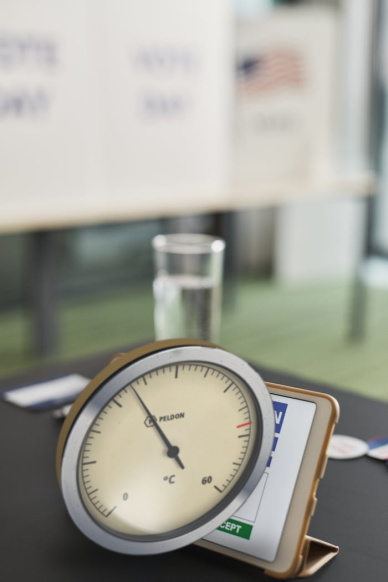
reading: 23 (°C)
